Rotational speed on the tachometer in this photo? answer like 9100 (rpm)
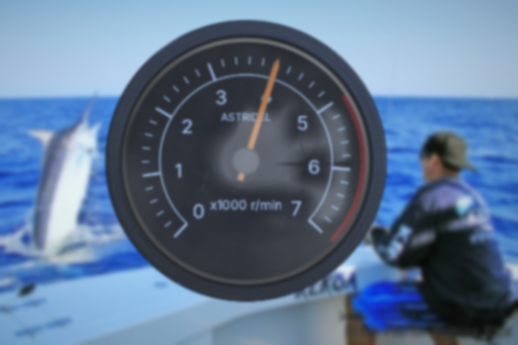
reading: 4000 (rpm)
